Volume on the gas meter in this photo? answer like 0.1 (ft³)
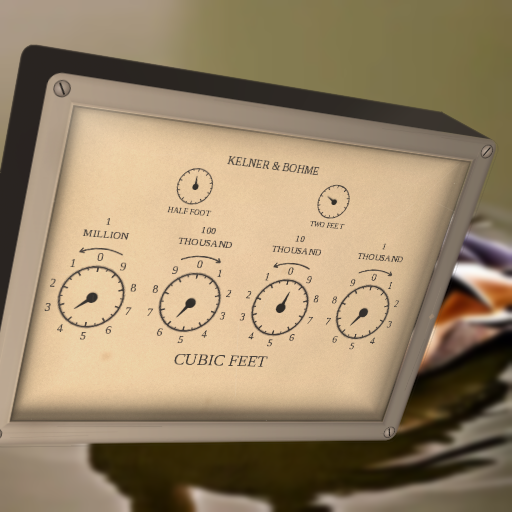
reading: 359600 (ft³)
